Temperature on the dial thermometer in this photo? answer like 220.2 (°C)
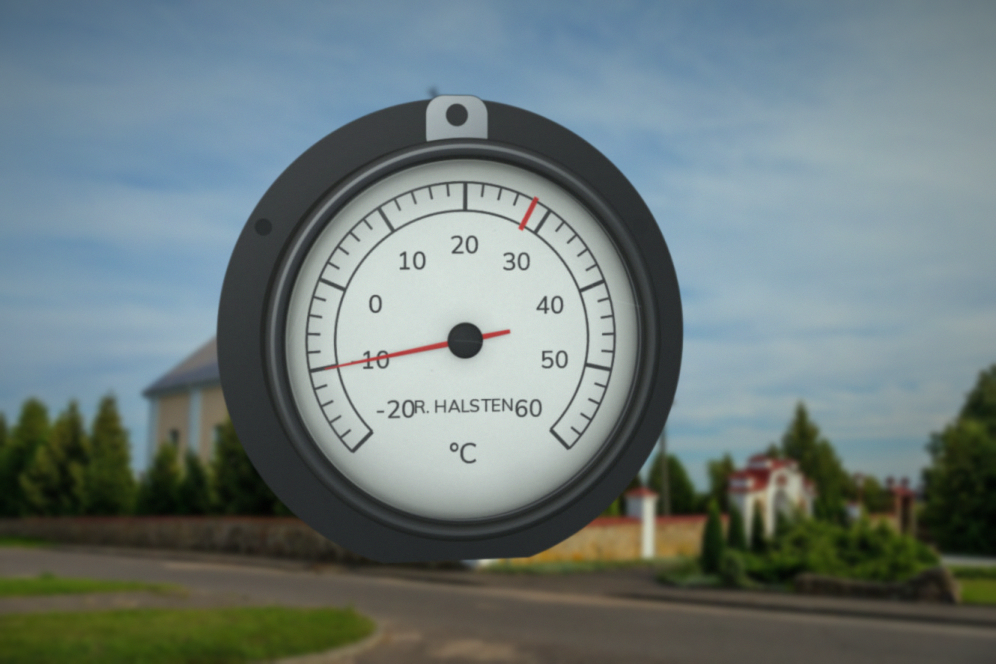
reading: -10 (°C)
